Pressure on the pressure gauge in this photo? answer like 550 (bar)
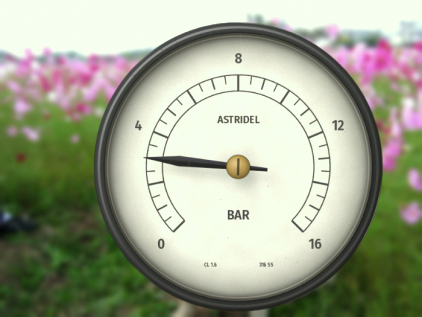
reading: 3 (bar)
